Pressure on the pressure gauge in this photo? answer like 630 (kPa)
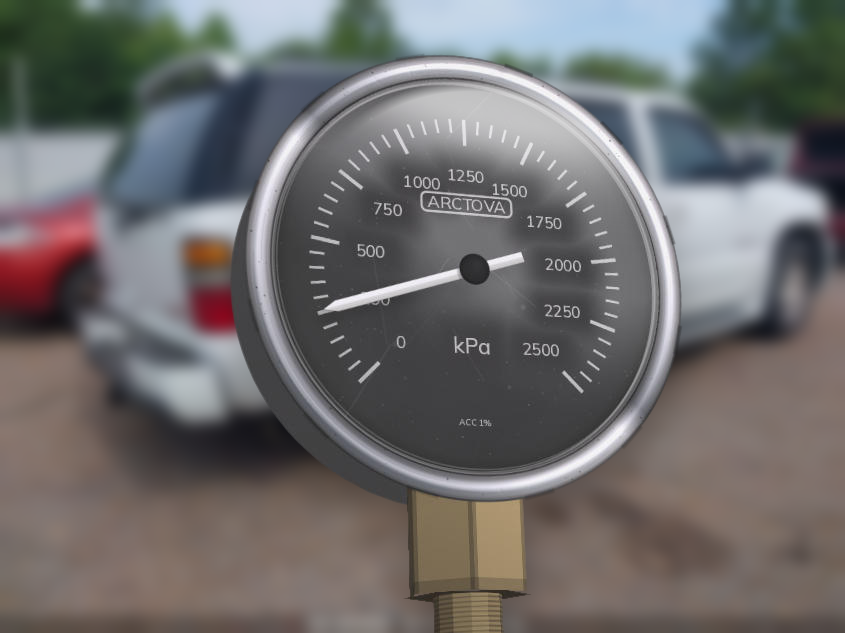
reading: 250 (kPa)
